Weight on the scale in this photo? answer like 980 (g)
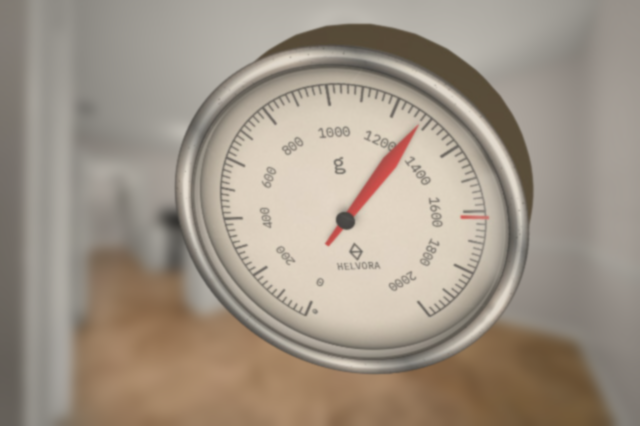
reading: 1280 (g)
